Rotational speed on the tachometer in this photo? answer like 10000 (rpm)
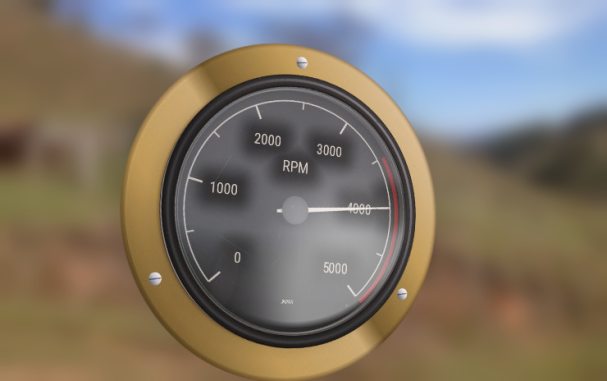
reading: 4000 (rpm)
